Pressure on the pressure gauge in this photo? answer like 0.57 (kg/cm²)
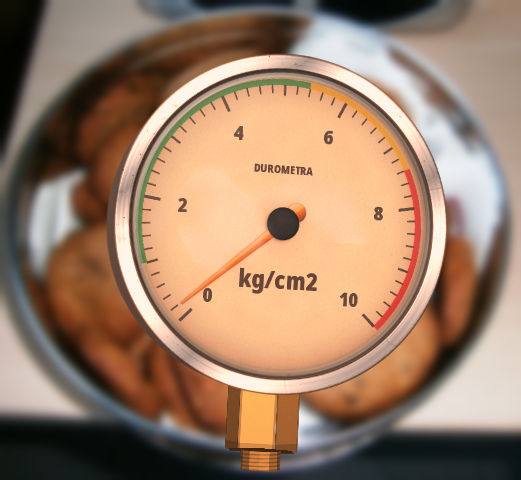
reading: 0.2 (kg/cm²)
